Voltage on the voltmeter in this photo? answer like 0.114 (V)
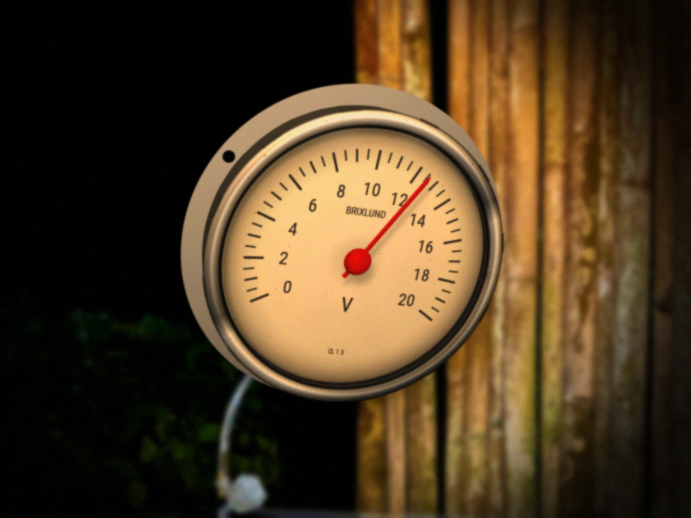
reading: 12.5 (V)
